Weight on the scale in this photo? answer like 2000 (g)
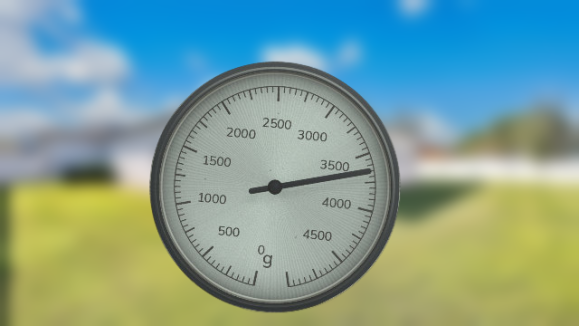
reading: 3650 (g)
